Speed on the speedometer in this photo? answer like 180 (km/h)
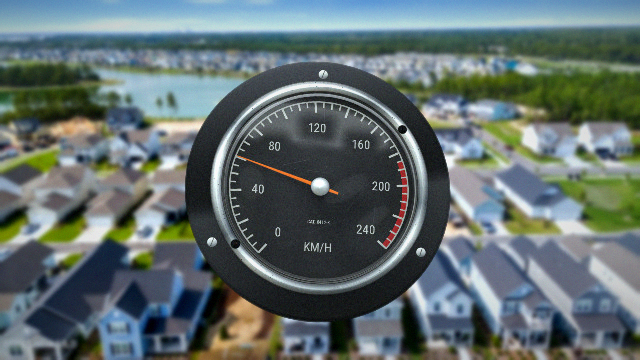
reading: 60 (km/h)
